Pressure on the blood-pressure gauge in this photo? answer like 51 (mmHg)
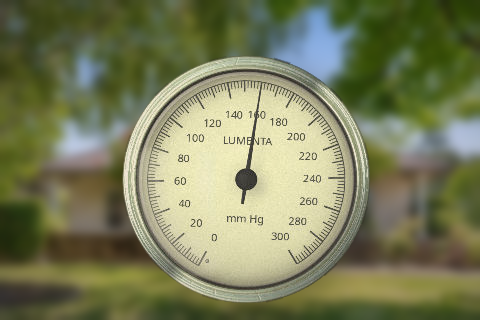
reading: 160 (mmHg)
